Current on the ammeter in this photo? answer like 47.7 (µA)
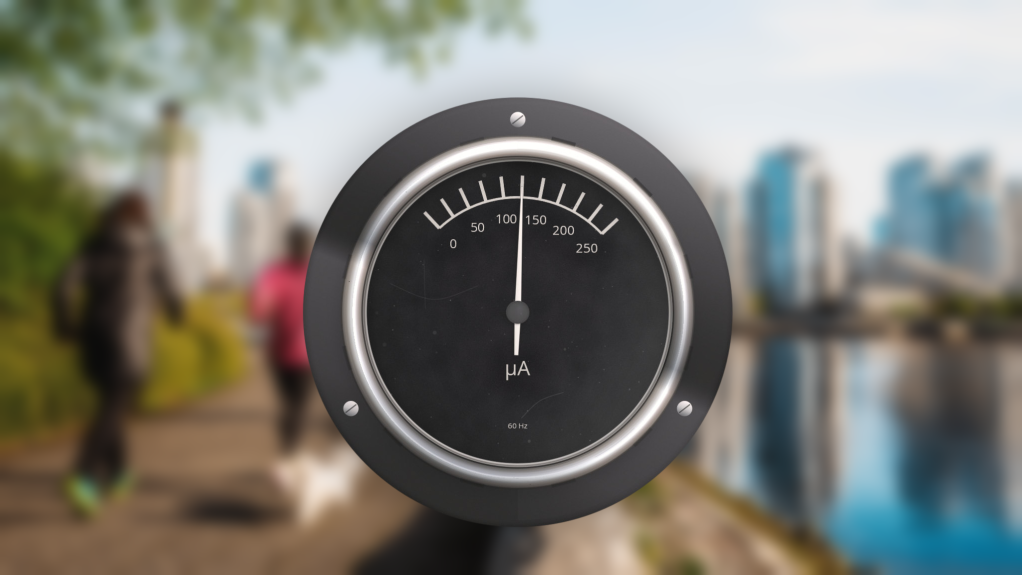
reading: 125 (µA)
